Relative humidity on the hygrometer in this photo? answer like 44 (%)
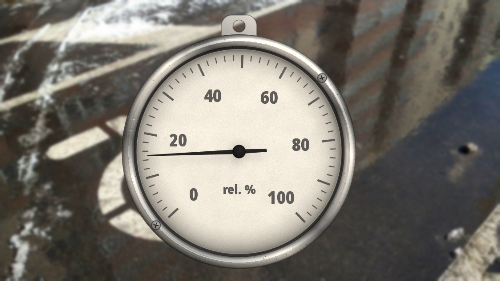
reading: 15 (%)
